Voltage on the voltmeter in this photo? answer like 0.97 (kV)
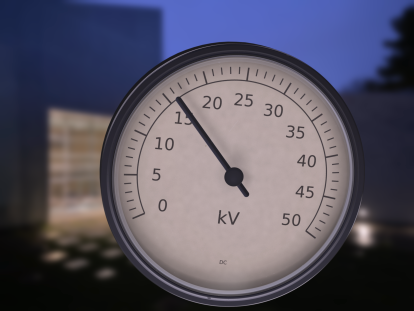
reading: 16 (kV)
